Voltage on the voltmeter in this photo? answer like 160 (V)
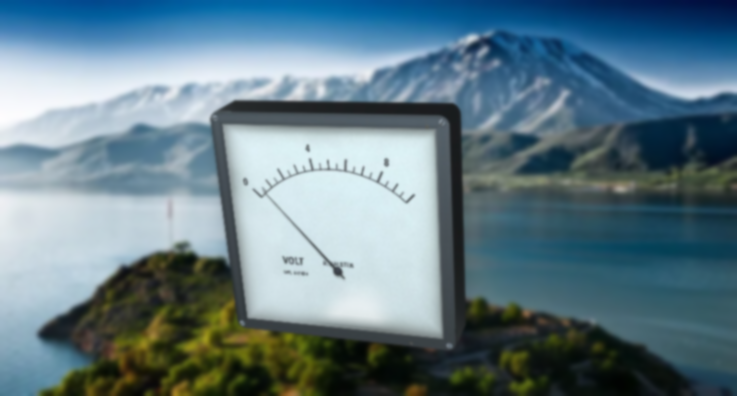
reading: 0.5 (V)
